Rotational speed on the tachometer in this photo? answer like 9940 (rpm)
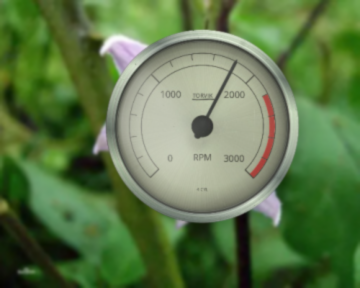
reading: 1800 (rpm)
